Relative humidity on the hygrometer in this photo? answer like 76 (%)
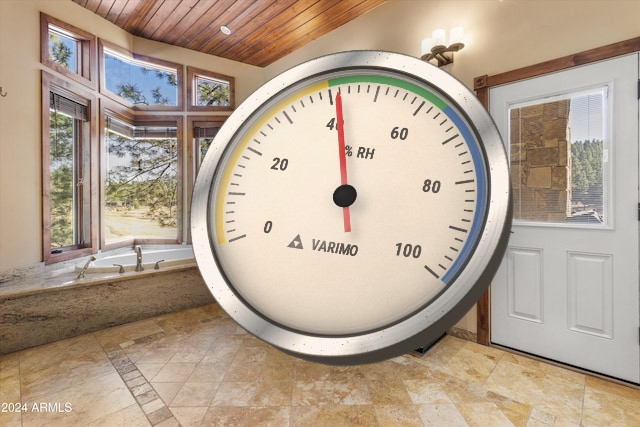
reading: 42 (%)
